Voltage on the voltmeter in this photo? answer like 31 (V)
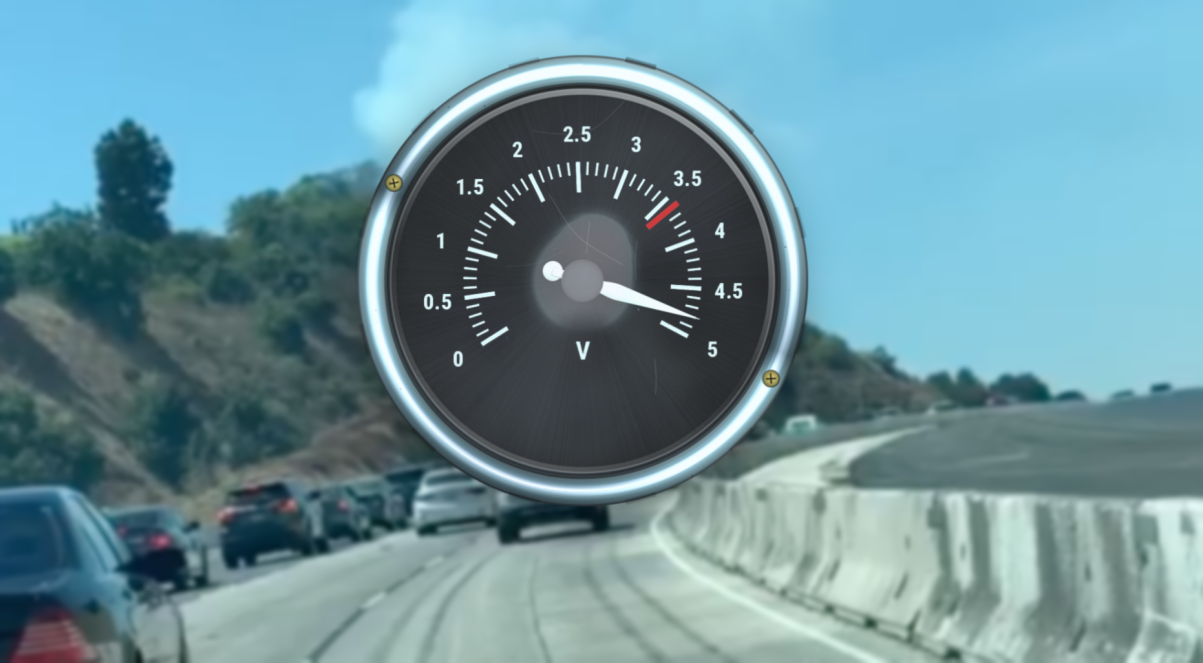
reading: 4.8 (V)
